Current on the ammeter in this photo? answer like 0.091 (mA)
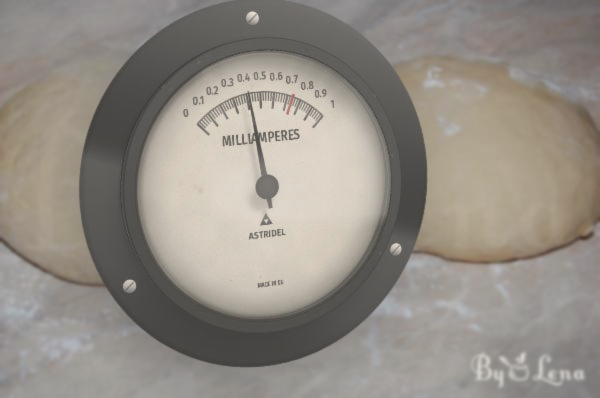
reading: 0.4 (mA)
